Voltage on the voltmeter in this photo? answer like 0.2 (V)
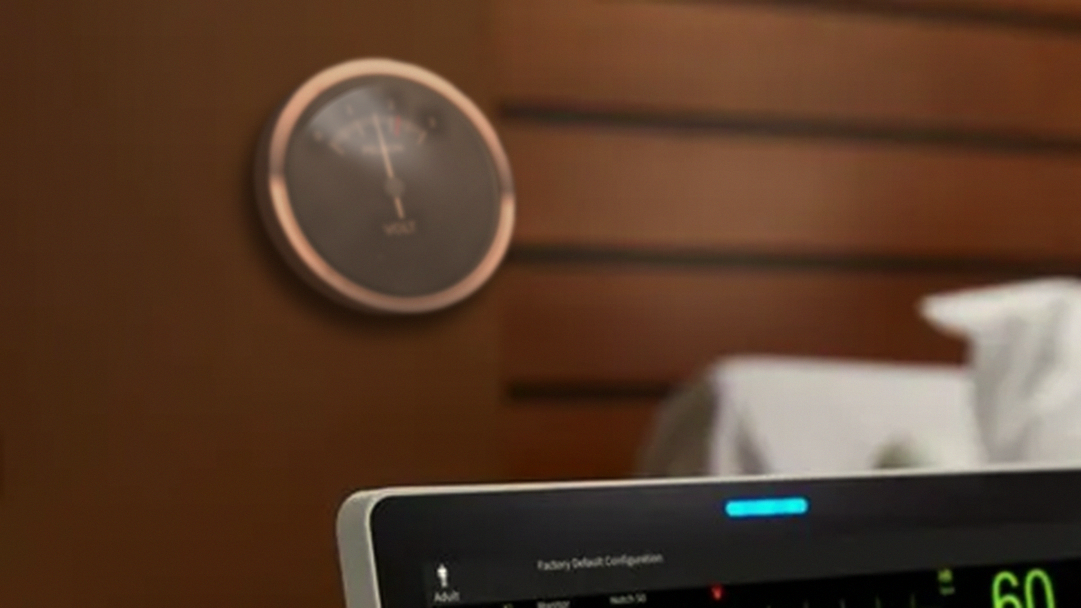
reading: 1.5 (V)
